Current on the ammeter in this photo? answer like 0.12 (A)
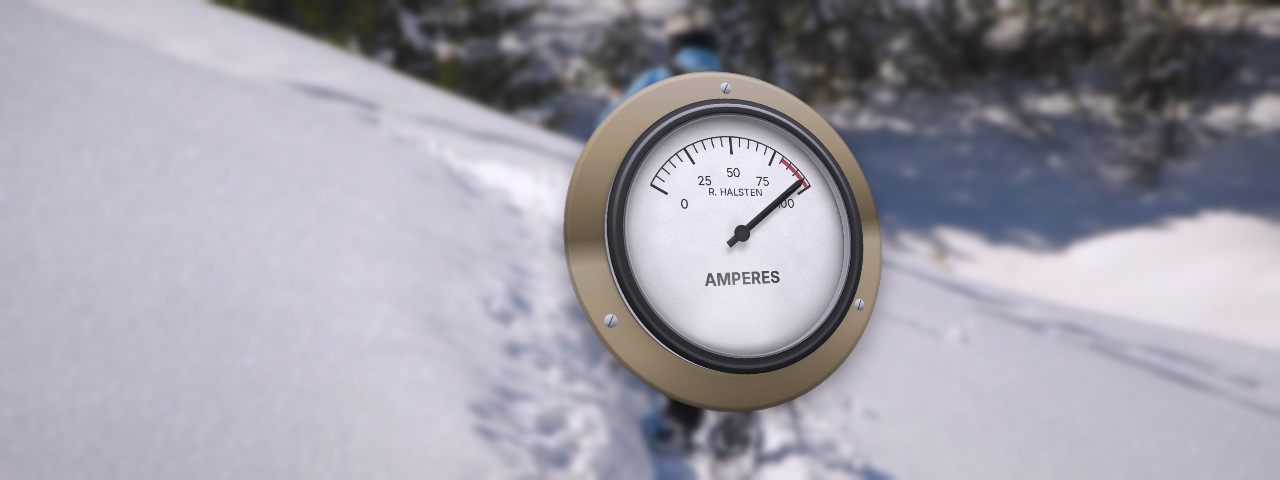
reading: 95 (A)
